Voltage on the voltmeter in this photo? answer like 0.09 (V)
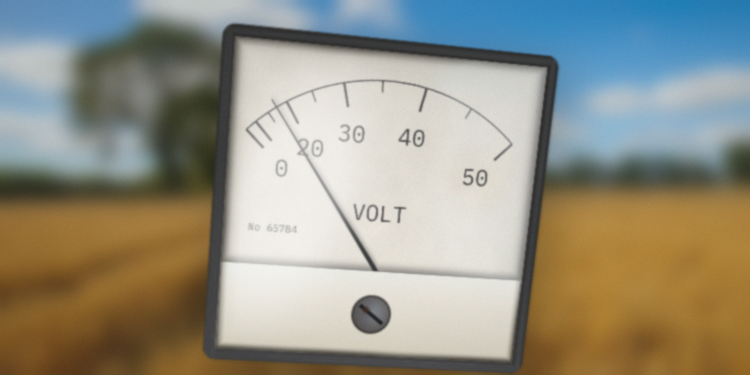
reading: 17.5 (V)
